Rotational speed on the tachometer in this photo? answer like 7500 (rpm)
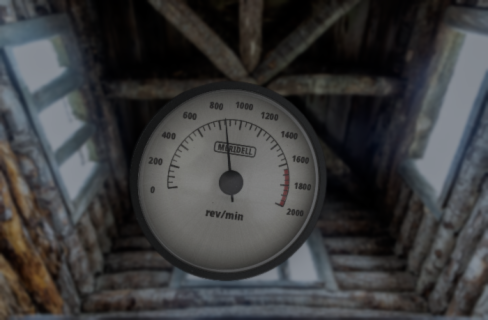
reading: 850 (rpm)
